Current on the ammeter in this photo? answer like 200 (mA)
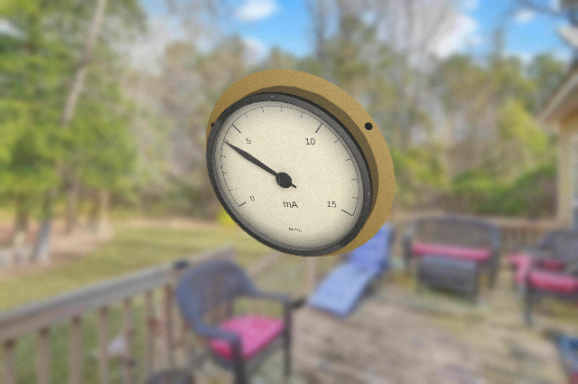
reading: 4 (mA)
